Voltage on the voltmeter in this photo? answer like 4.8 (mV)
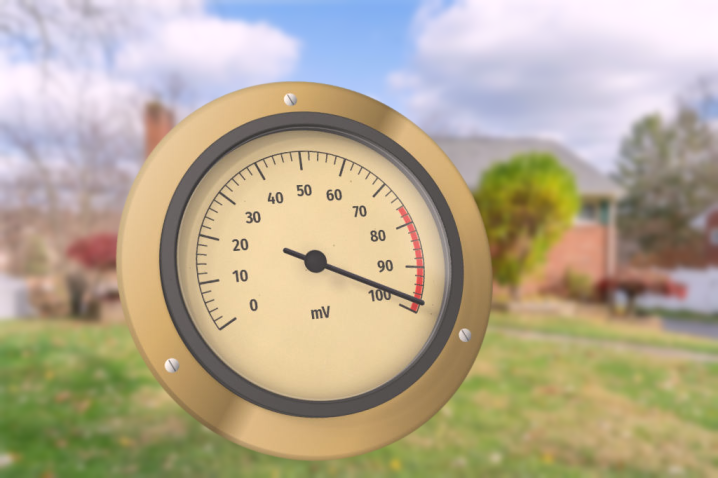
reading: 98 (mV)
